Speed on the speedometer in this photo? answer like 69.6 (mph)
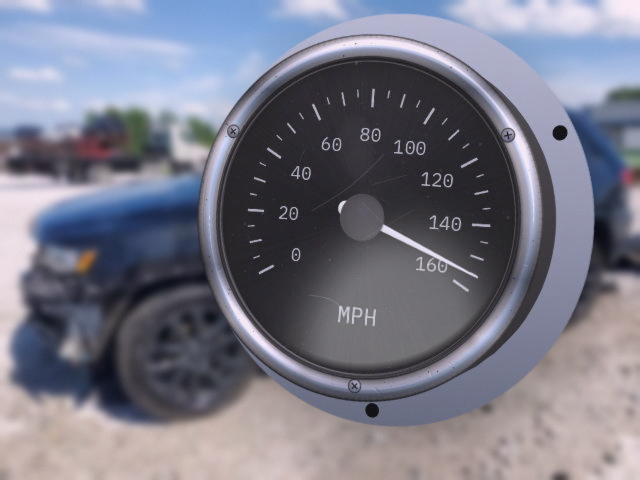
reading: 155 (mph)
